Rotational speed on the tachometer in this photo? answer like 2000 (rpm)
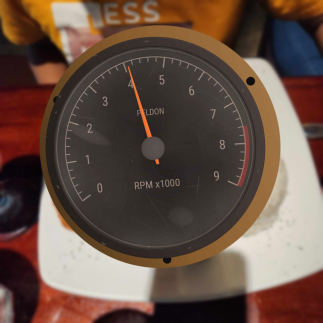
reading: 4100 (rpm)
